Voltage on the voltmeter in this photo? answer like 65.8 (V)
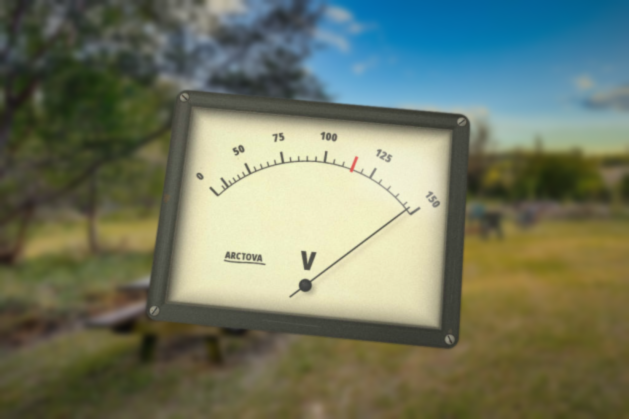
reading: 147.5 (V)
